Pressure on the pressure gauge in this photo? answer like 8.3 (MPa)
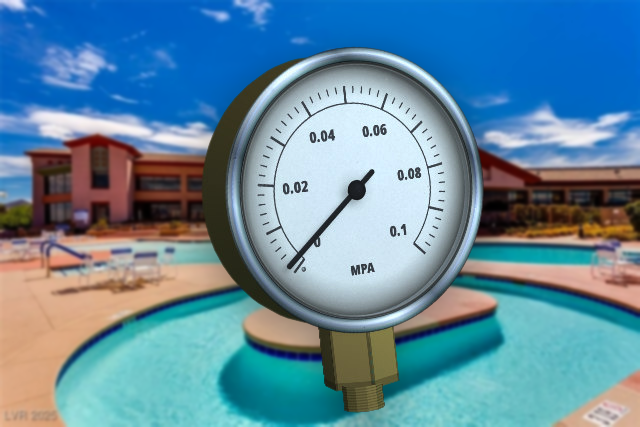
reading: 0.002 (MPa)
